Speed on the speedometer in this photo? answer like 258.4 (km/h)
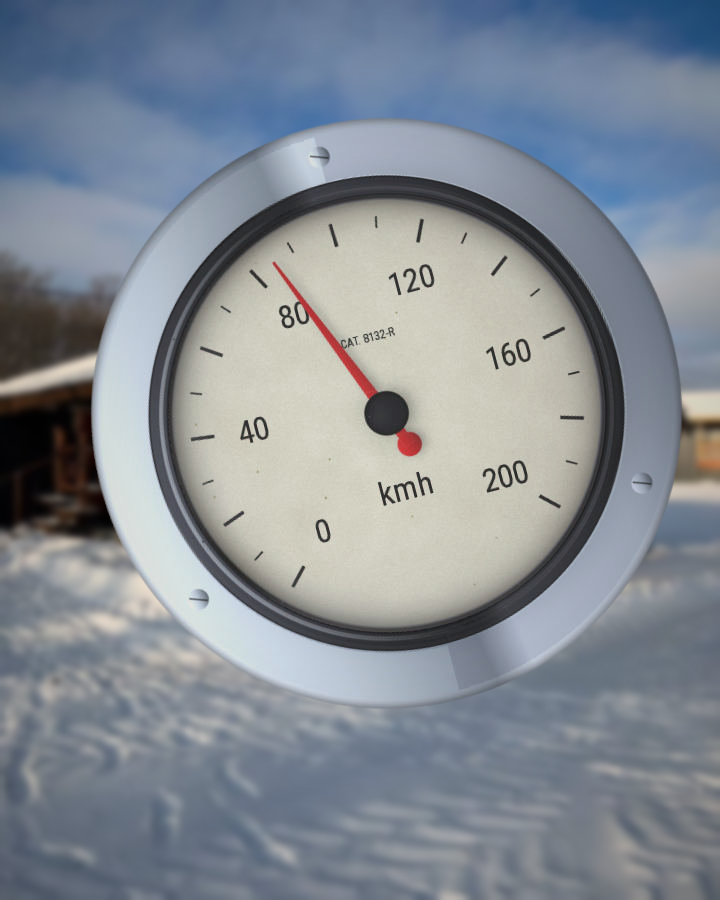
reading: 85 (km/h)
